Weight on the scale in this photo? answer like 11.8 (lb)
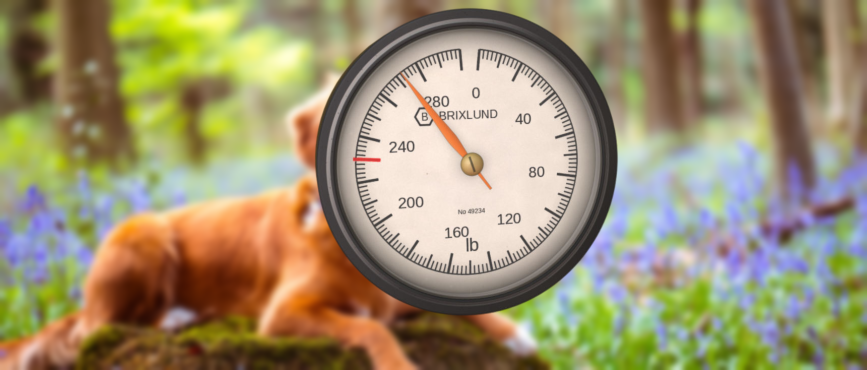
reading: 272 (lb)
